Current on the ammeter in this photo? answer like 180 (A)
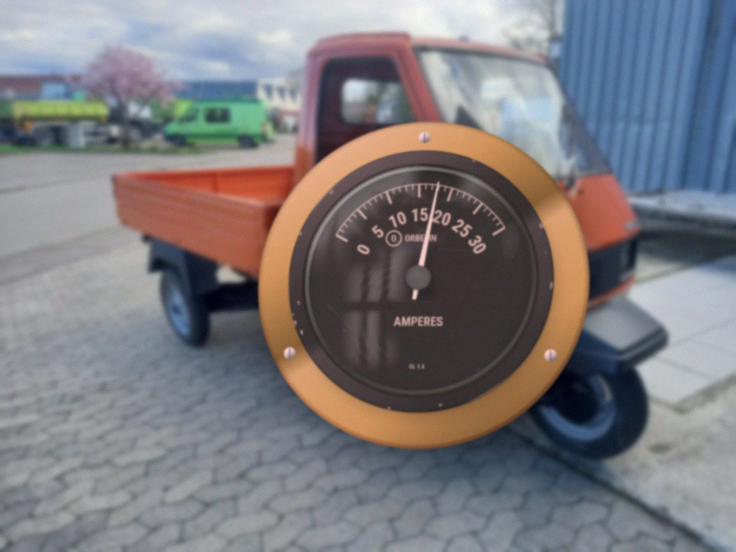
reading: 18 (A)
